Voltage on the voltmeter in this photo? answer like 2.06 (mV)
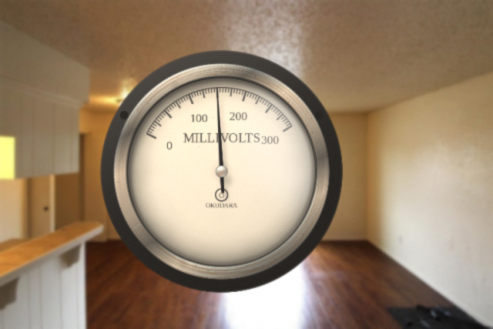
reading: 150 (mV)
